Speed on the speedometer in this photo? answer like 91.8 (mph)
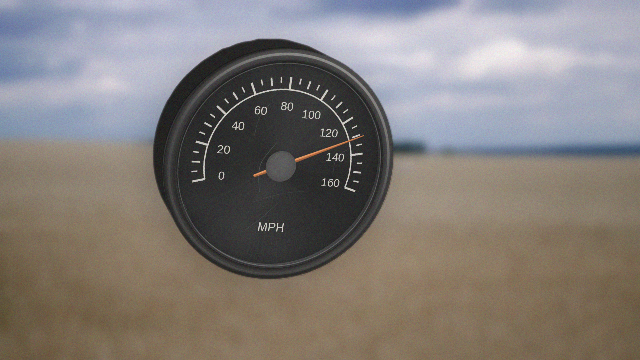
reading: 130 (mph)
